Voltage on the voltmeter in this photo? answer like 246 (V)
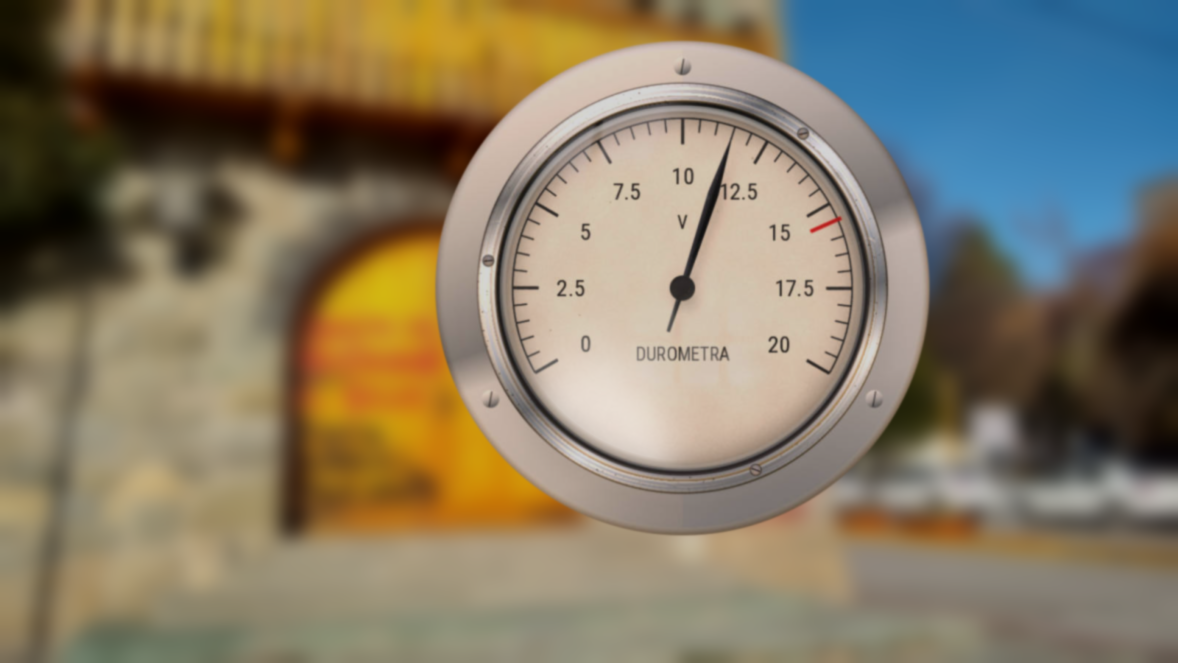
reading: 11.5 (V)
